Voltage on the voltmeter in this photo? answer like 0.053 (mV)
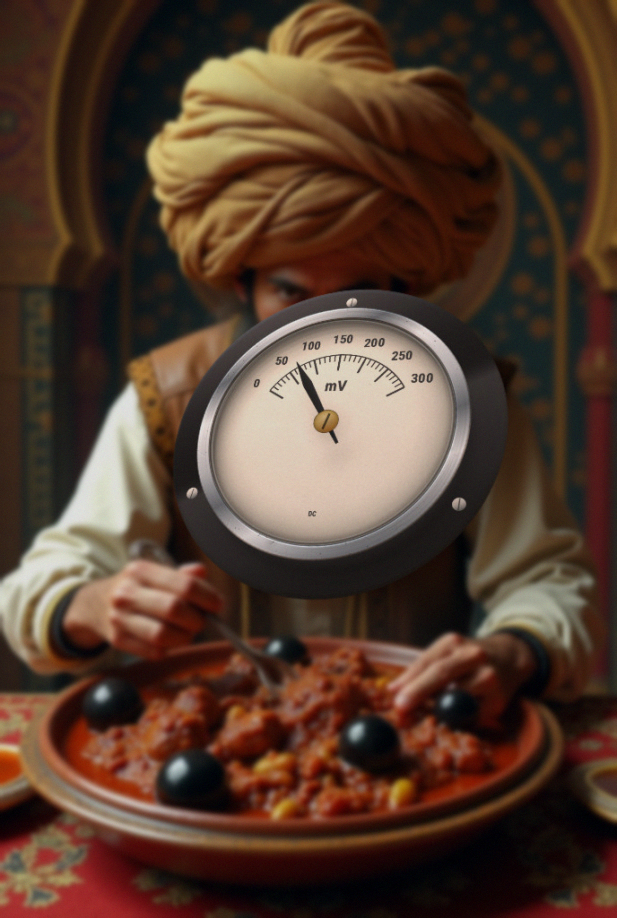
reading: 70 (mV)
